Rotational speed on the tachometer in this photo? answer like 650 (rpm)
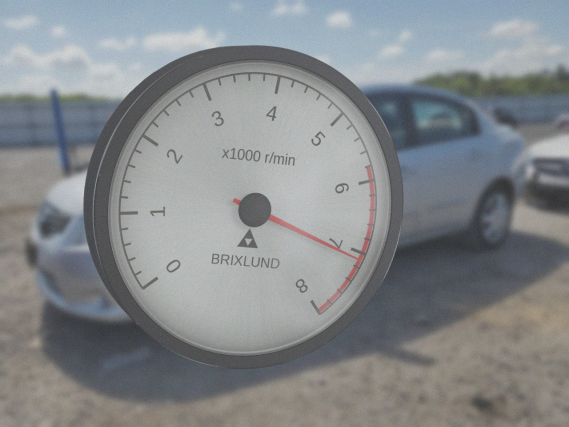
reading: 7100 (rpm)
